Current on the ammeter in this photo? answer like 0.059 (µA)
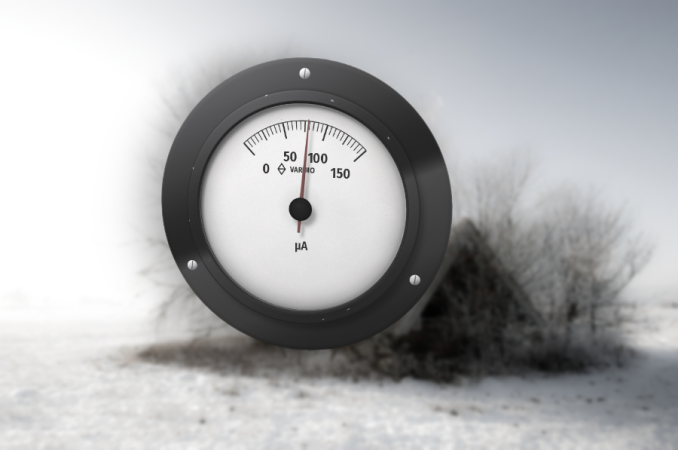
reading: 80 (µA)
